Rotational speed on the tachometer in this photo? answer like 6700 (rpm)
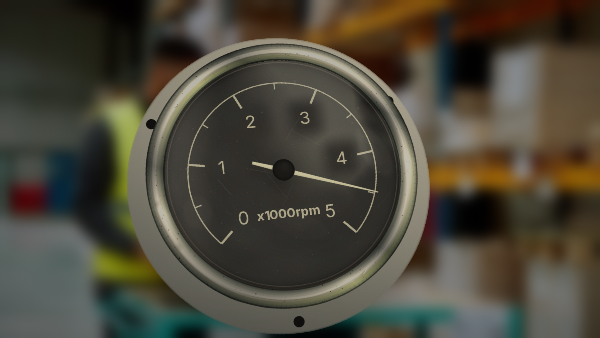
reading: 4500 (rpm)
